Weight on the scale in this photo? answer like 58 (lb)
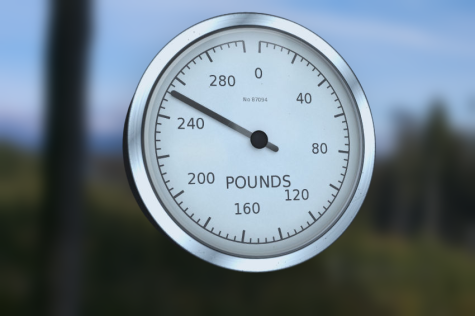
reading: 252 (lb)
